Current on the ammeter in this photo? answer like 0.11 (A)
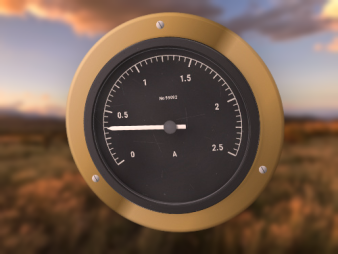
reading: 0.35 (A)
